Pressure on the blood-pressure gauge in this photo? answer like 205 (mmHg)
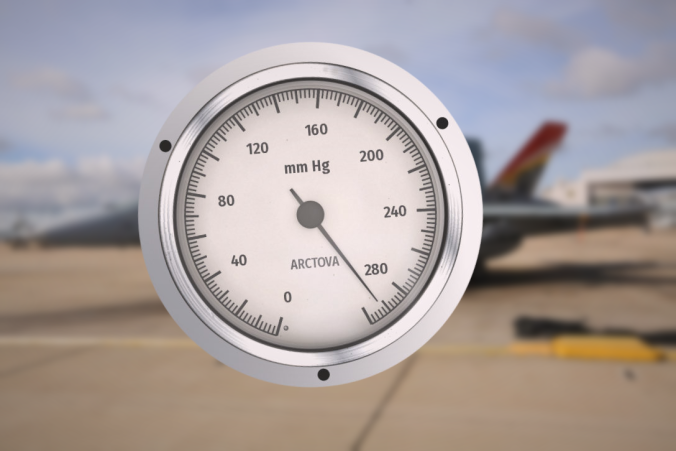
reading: 292 (mmHg)
